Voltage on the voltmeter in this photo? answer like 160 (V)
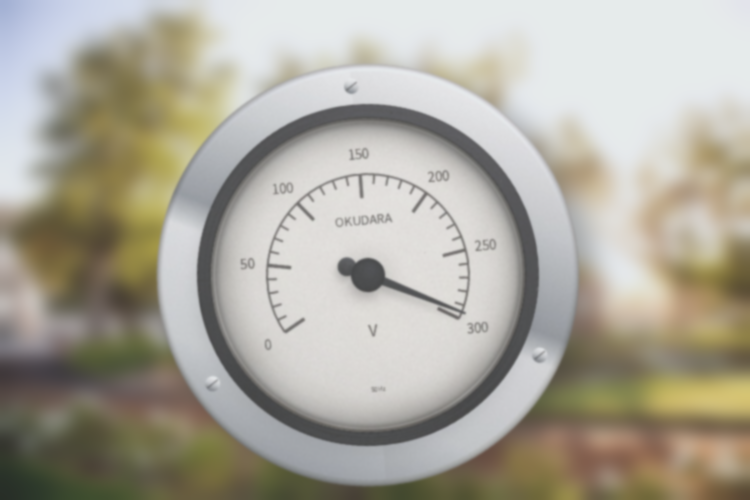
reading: 295 (V)
